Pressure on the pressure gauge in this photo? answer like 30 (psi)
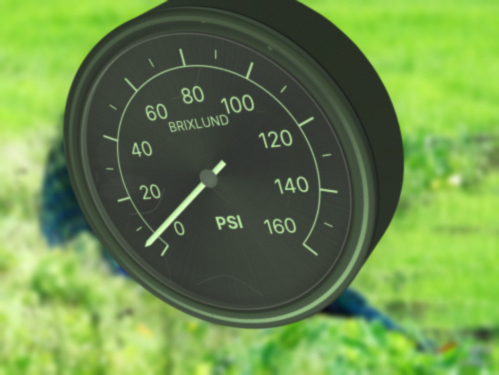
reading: 5 (psi)
